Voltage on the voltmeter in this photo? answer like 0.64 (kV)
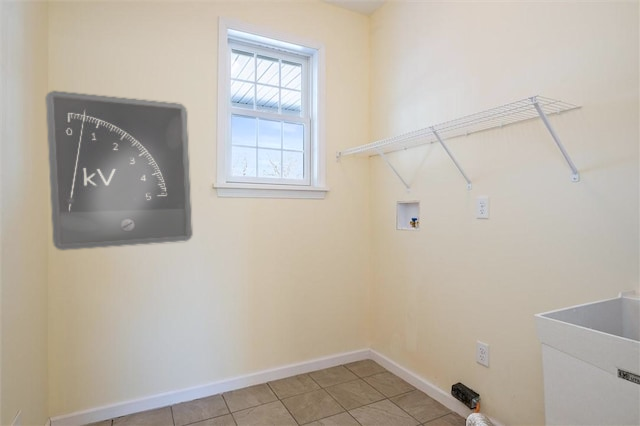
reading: 0.5 (kV)
